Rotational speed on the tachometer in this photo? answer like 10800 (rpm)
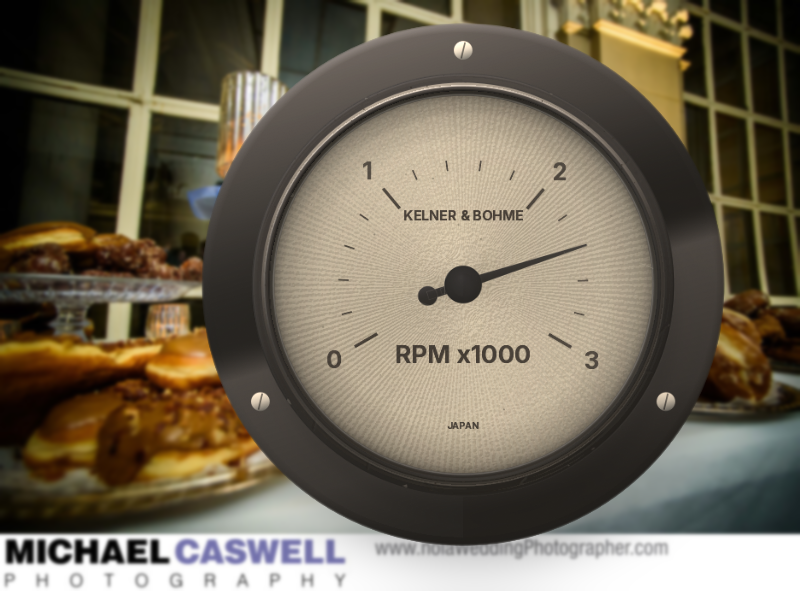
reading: 2400 (rpm)
